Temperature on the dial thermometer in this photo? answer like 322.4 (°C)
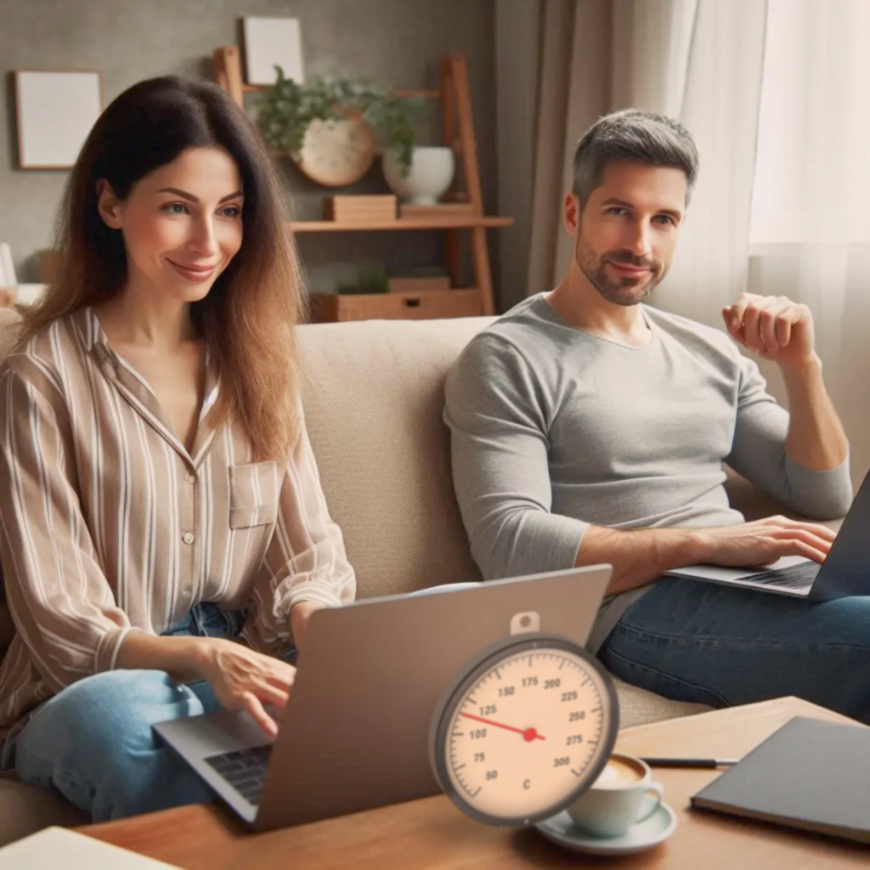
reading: 115 (°C)
